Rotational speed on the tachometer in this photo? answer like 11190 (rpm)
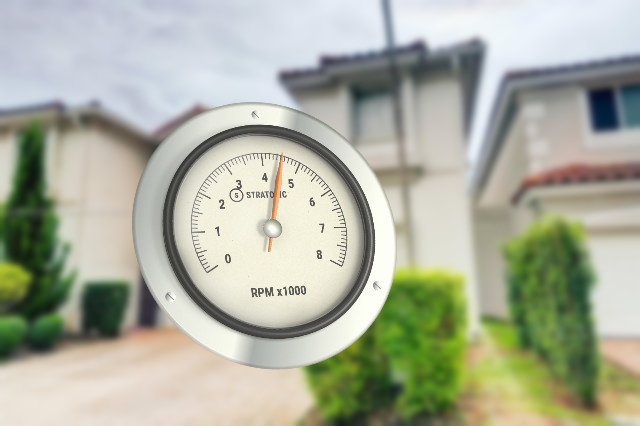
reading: 4500 (rpm)
